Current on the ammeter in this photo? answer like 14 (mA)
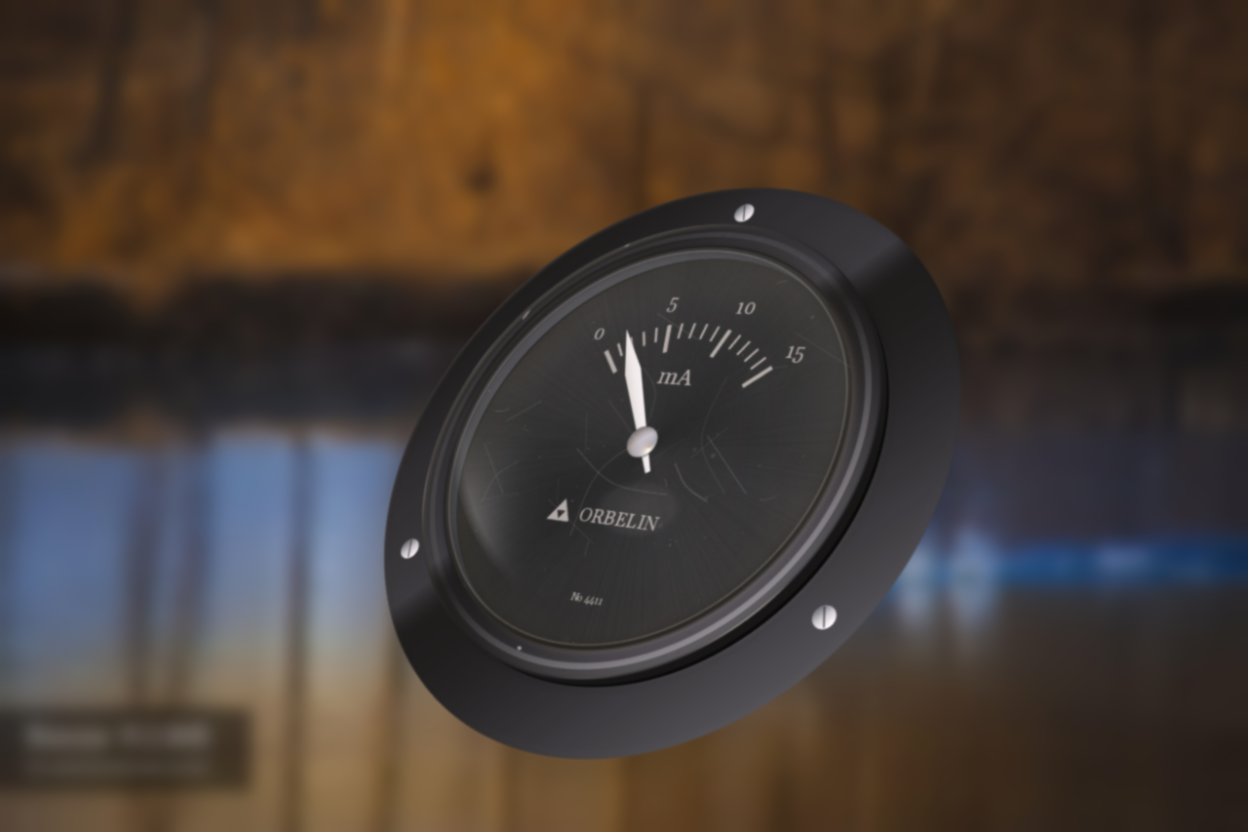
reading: 2 (mA)
